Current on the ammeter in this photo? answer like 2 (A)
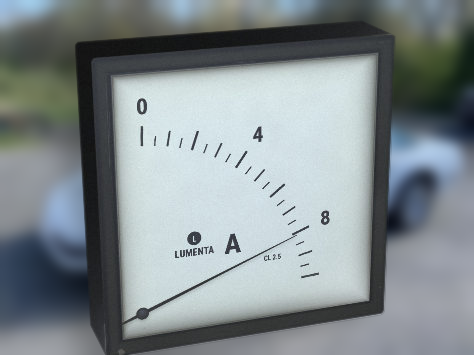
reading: 8 (A)
